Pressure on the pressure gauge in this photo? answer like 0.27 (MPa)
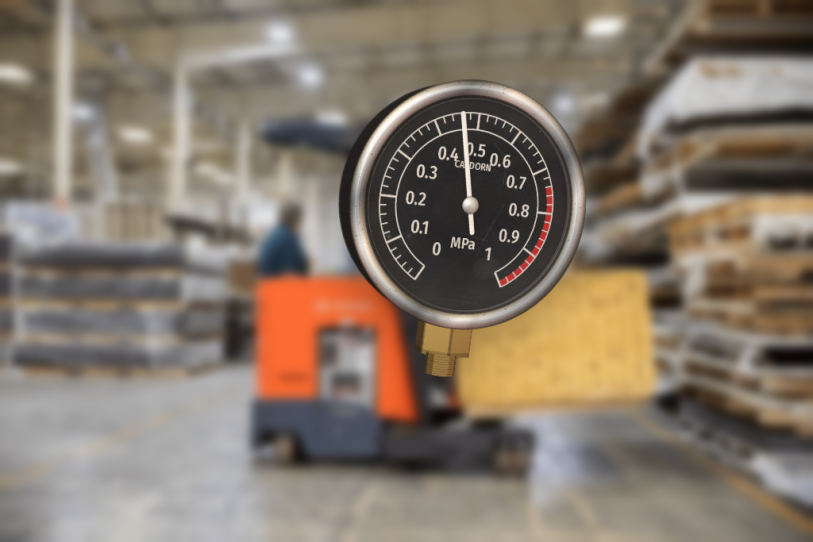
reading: 0.46 (MPa)
